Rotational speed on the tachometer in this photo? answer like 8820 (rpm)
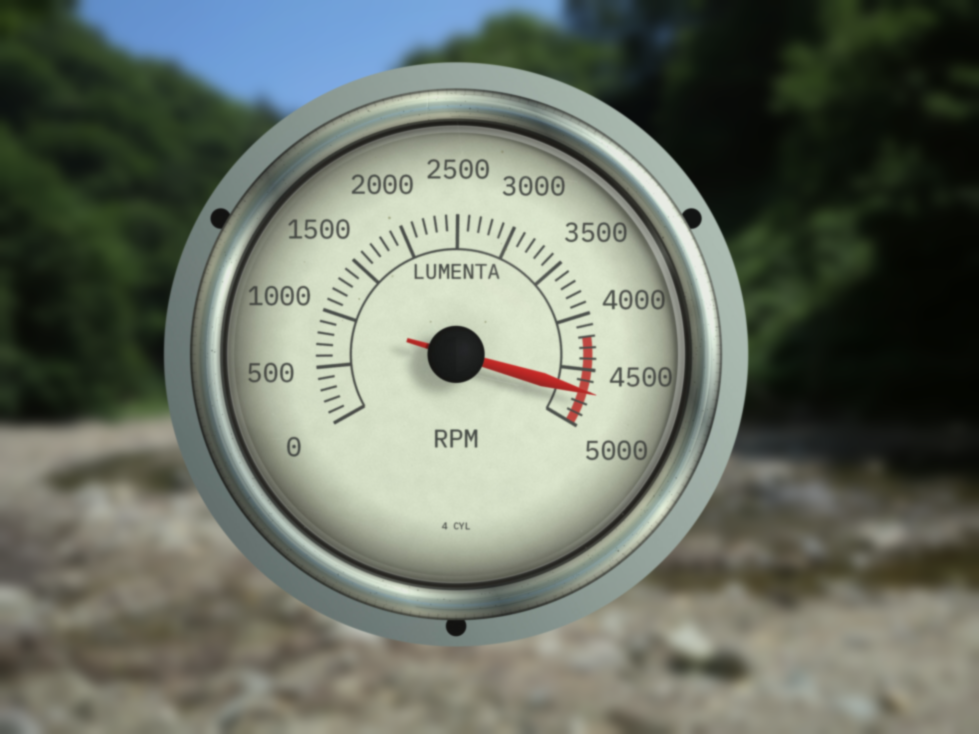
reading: 4700 (rpm)
